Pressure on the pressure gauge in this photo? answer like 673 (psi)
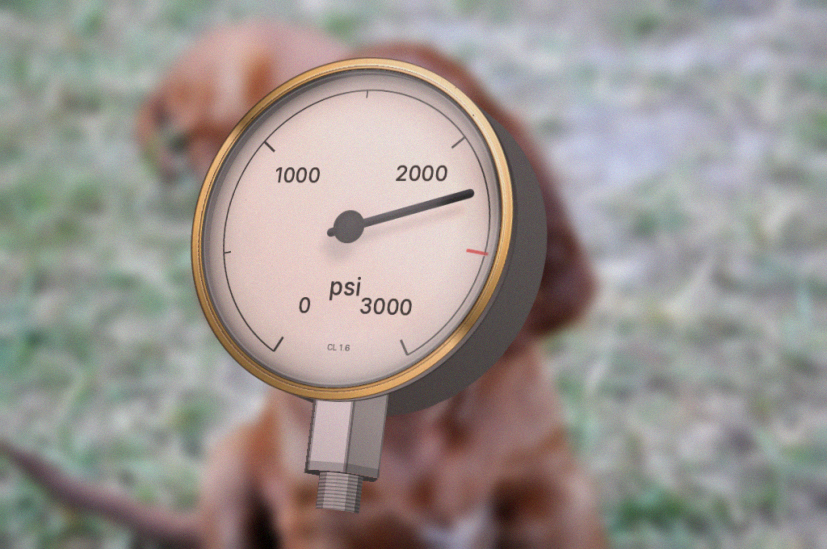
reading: 2250 (psi)
